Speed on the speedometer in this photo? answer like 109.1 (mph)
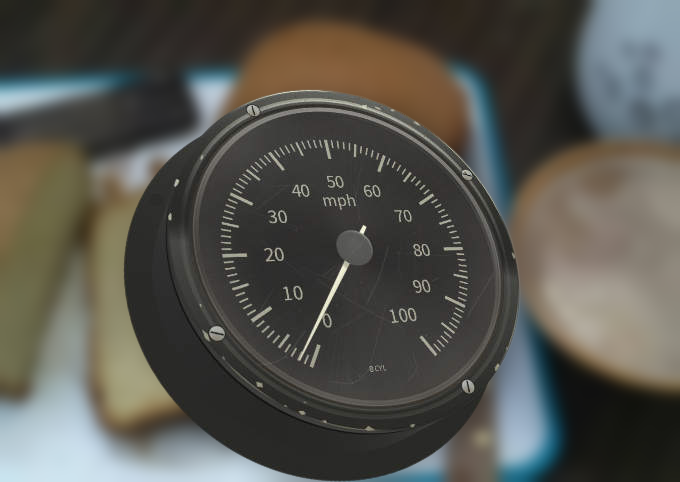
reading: 2 (mph)
